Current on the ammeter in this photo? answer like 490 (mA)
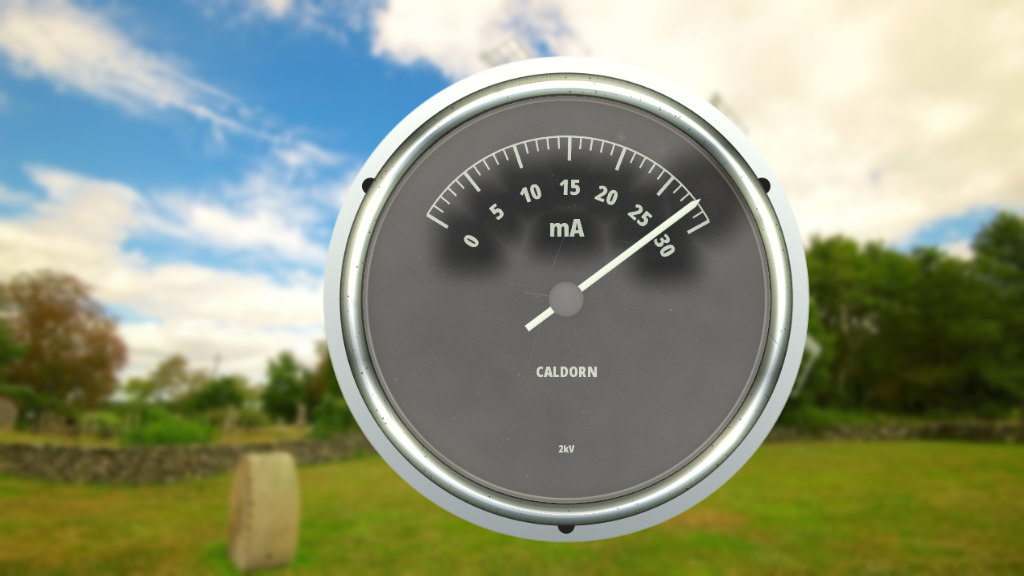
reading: 28 (mA)
